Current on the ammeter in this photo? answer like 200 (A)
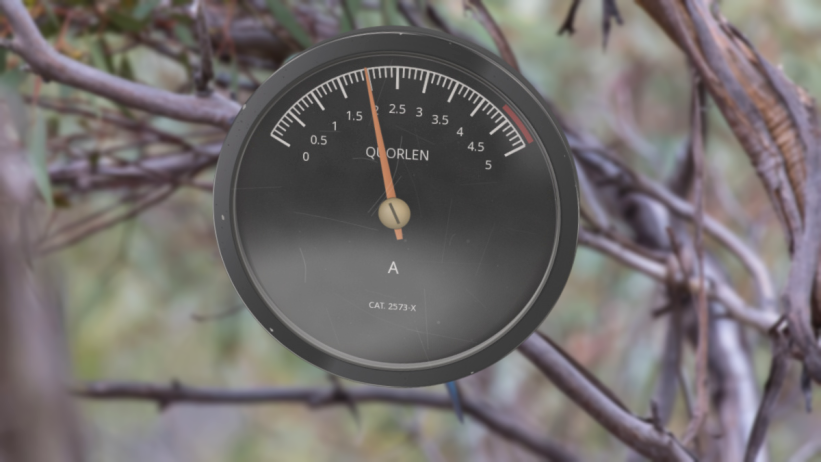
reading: 2 (A)
